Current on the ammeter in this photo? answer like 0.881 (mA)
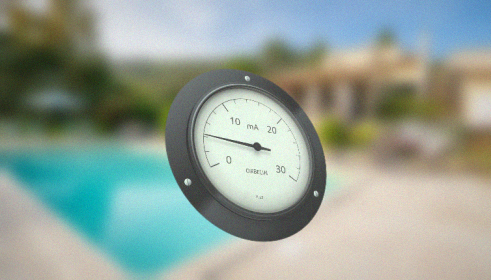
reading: 4 (mA)
